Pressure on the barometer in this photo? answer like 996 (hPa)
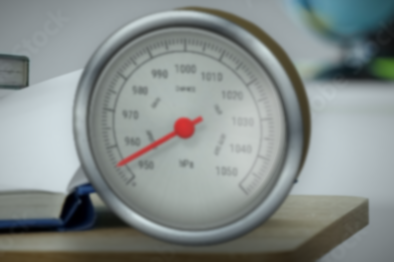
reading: 955 (hPa)
